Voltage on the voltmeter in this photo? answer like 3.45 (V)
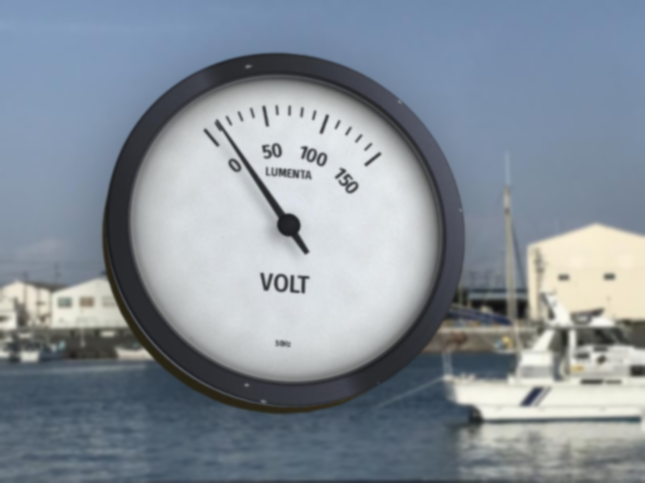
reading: 10 (V)
